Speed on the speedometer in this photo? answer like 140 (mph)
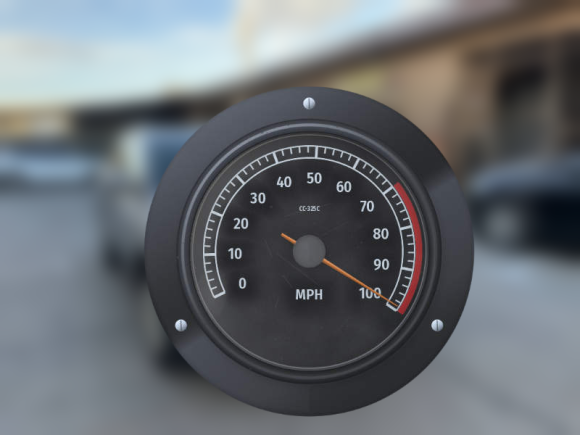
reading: 99 (mph)
